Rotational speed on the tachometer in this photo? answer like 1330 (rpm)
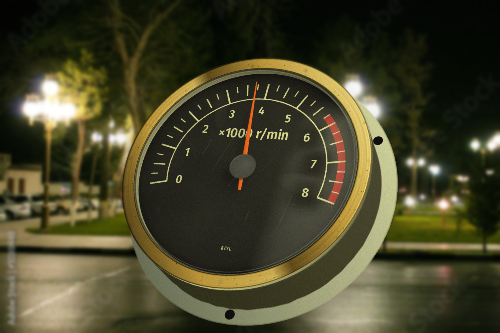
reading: 3750 (rpm)
